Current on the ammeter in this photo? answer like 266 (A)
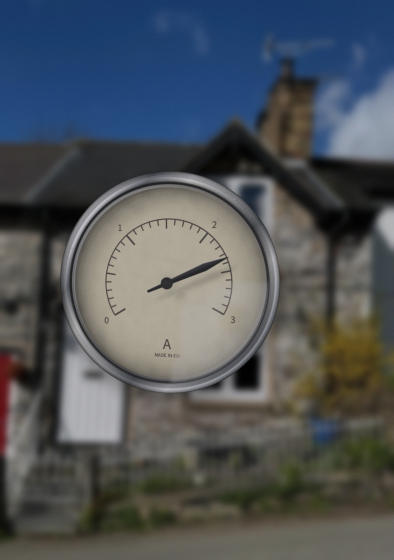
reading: 2.35 (A)
